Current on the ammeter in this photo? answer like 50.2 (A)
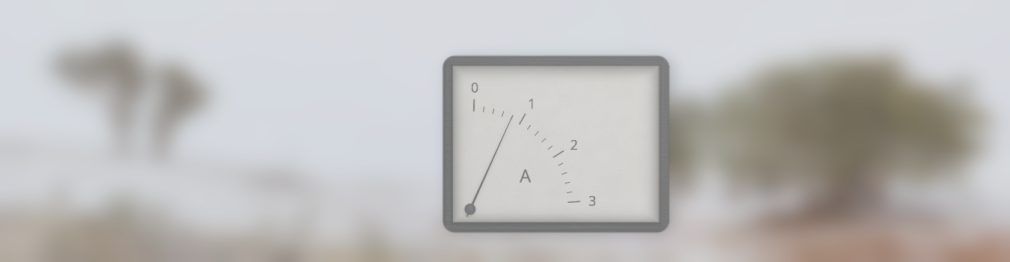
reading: 0.8 (A)
